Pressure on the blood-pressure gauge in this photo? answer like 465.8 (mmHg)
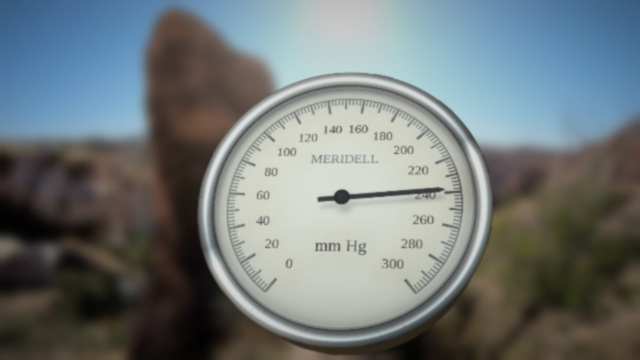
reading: 240 (mmHg)
